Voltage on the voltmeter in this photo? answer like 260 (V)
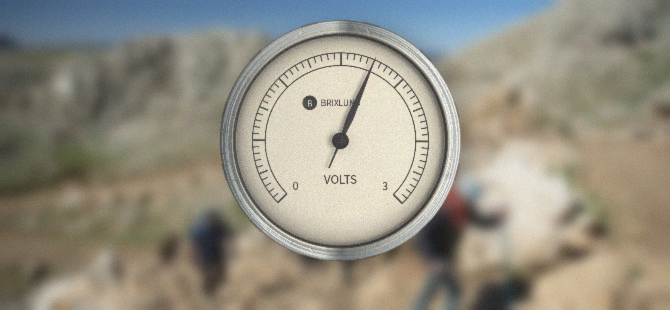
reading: 1.75 (V)
